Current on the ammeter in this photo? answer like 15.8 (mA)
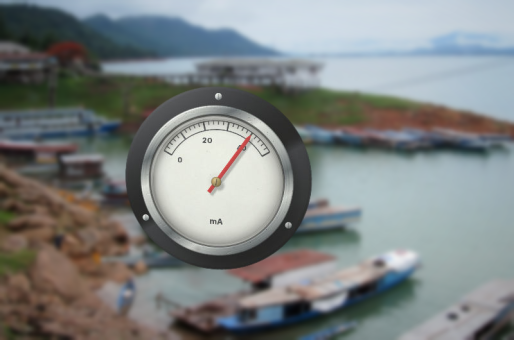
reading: 40 (mA)
